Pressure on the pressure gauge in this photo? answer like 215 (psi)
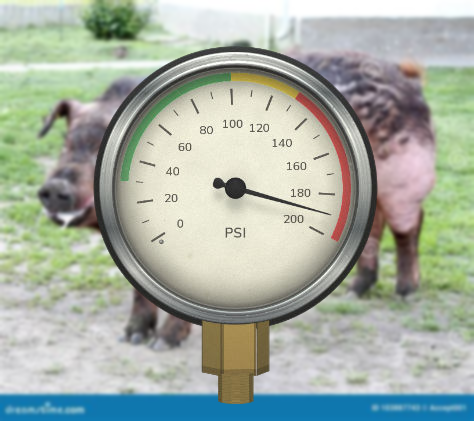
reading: 190 (psi)
